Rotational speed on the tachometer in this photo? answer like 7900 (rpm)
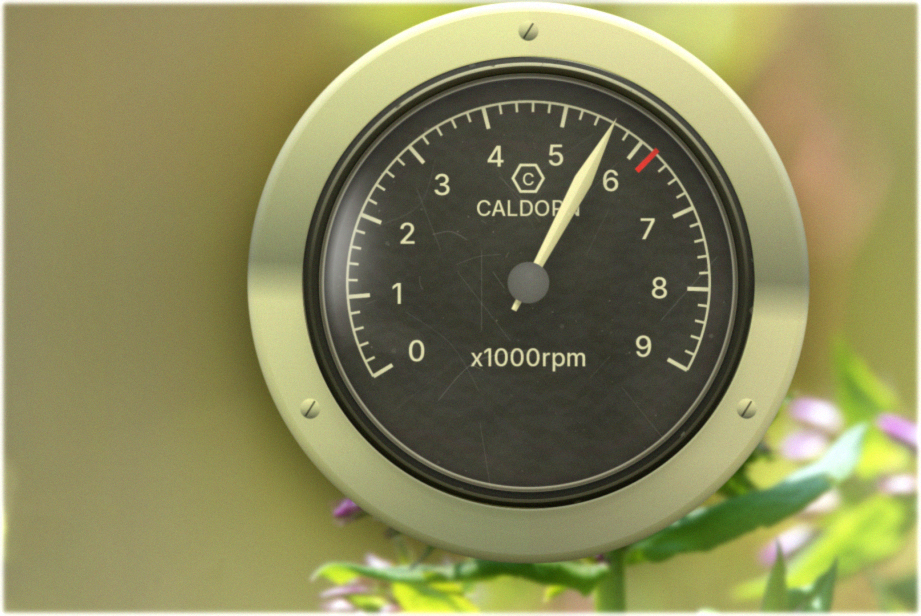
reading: 5600 (rpm)
